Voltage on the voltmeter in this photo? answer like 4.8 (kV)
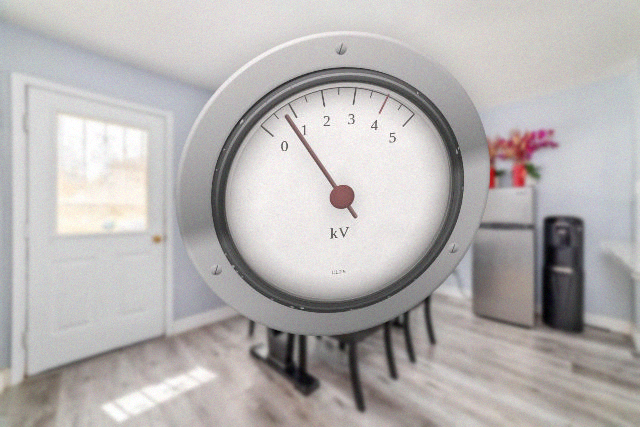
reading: 0.75 (kV)
